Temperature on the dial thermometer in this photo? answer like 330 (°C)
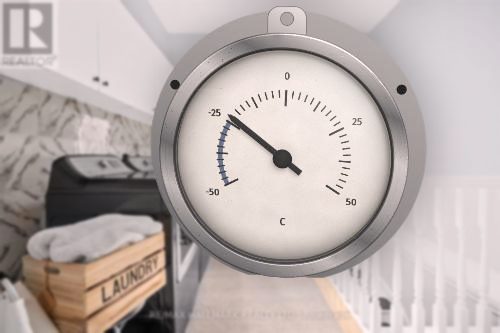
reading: -22.5 (°C)
